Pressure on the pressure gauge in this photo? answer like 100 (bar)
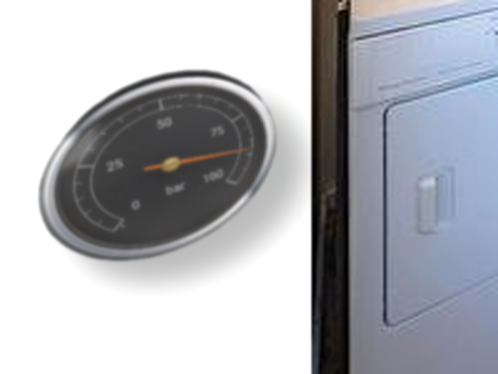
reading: 87.5 (bar)
